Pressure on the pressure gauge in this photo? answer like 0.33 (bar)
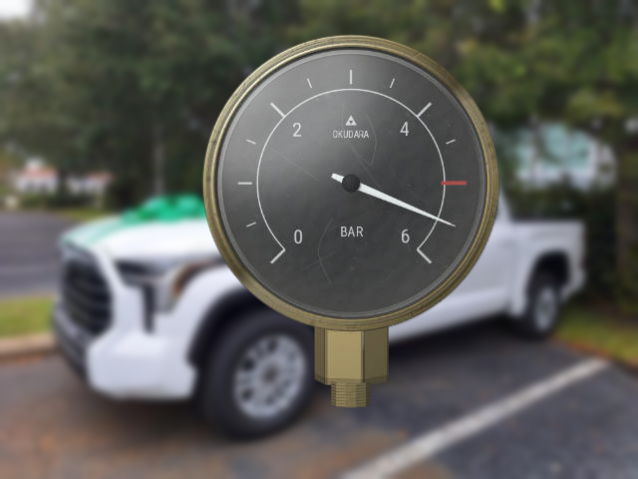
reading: 5.5 (bar)
